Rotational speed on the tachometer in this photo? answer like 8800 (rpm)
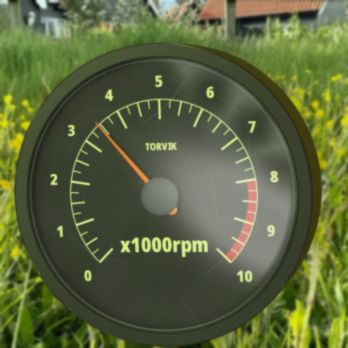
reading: 3500 (rpm)
